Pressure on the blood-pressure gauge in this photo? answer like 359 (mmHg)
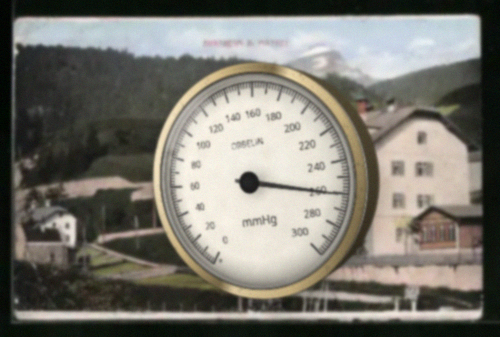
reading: 260 (mmHg)
